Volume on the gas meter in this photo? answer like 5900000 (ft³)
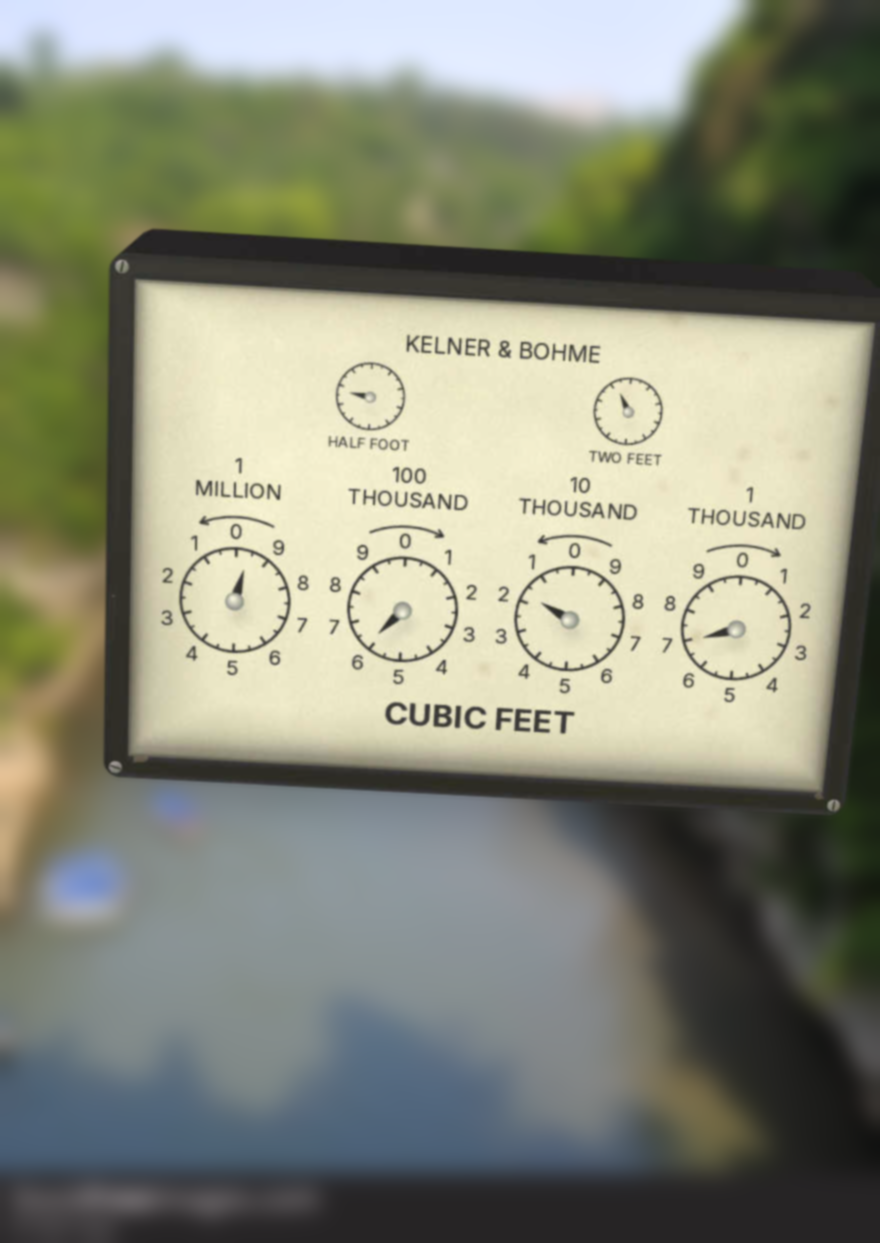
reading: 961700 (ft³)
